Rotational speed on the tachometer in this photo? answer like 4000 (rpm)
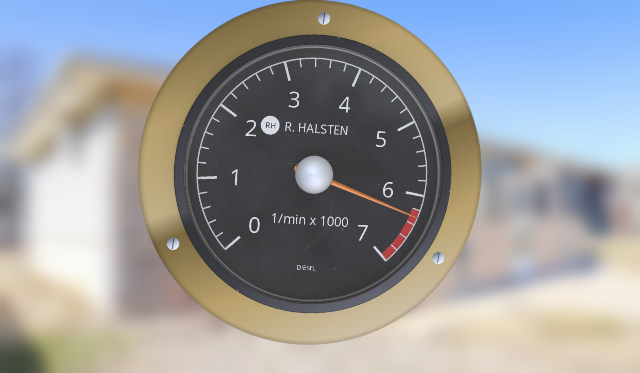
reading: 6300 (rpm)
